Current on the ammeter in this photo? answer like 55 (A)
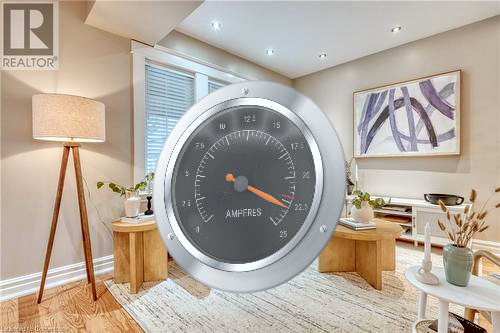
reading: 23 (A)
